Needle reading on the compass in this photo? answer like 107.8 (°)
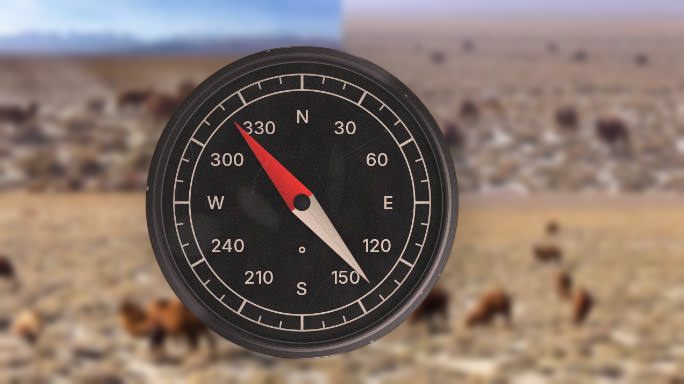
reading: 320 (°)
